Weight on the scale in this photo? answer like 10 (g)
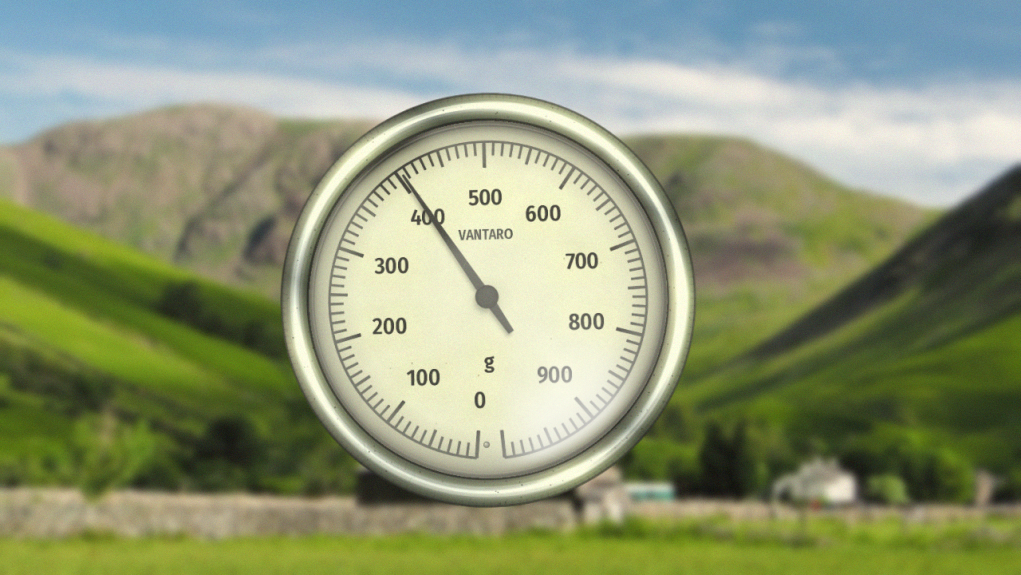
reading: 405 (g)
